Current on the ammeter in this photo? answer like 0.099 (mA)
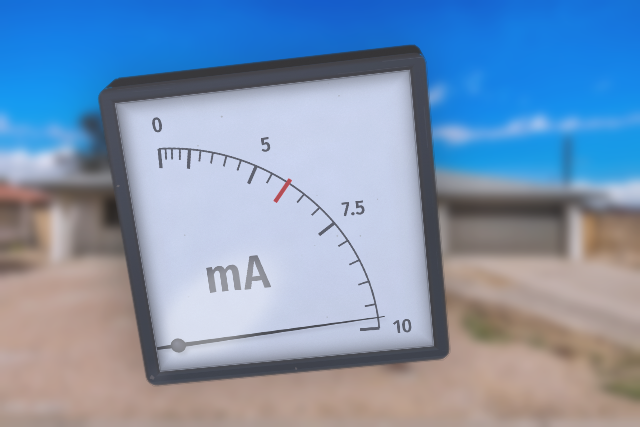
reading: 9.75 (mA)
